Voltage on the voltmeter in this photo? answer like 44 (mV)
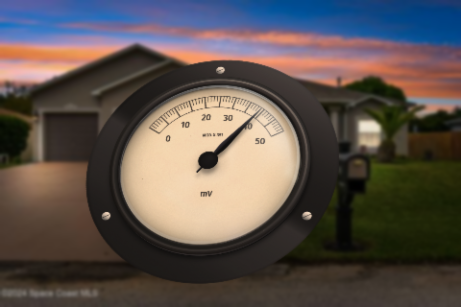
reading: 40 (mV)
